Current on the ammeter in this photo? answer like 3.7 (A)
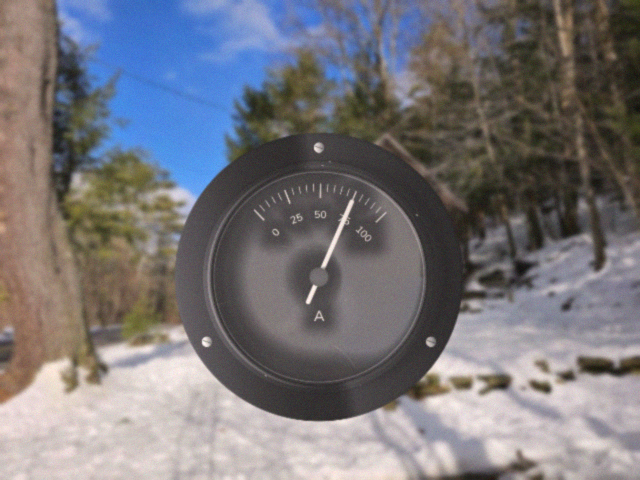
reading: 75 (A)
